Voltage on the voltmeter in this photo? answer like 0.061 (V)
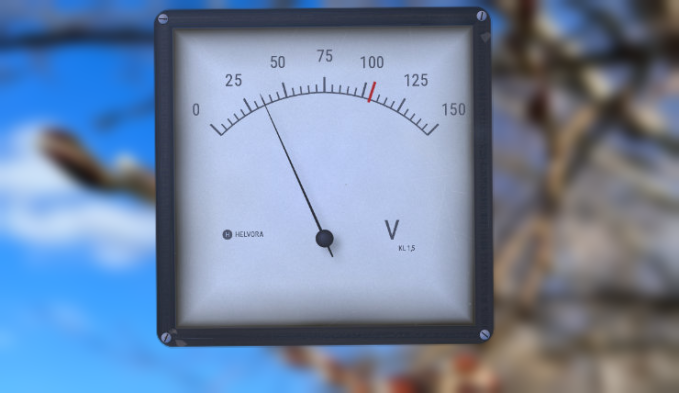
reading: 35 (V)
